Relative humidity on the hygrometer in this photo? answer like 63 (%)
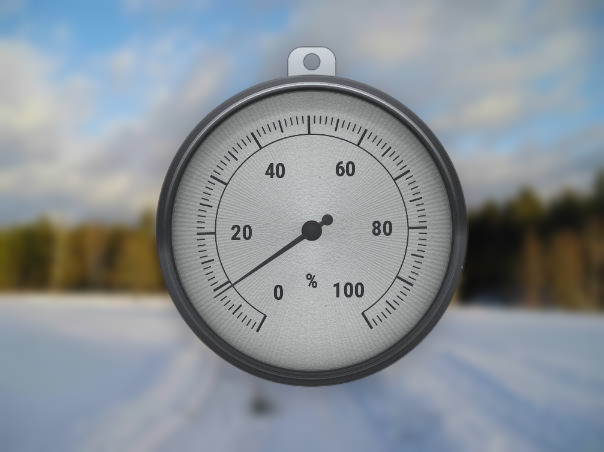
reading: 9 (%)
